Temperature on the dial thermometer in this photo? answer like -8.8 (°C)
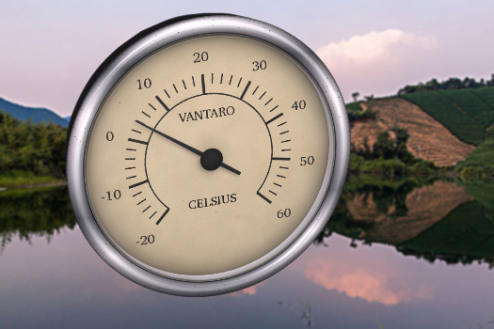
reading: 4 (°C)
